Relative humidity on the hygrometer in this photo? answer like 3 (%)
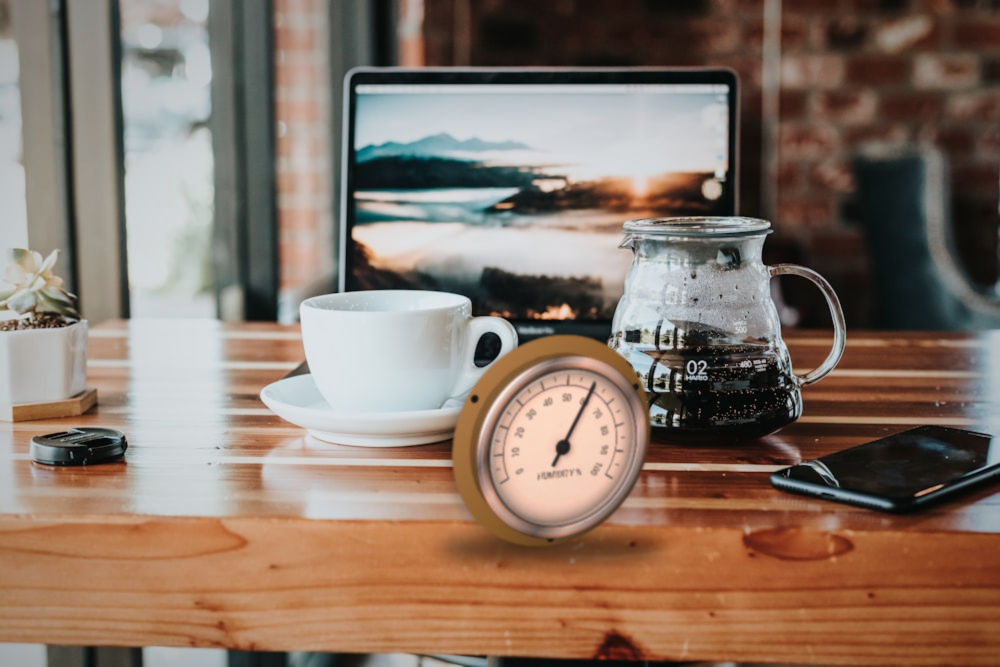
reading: 60 (%)
